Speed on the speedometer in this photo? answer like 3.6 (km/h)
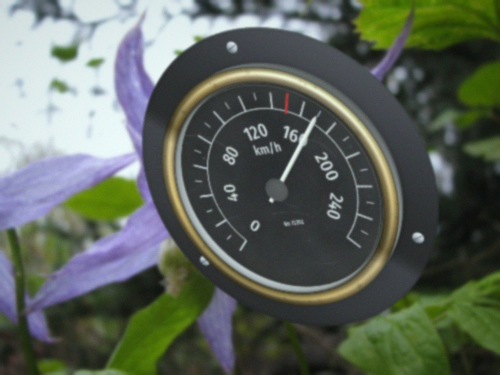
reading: 170 (km/h)
